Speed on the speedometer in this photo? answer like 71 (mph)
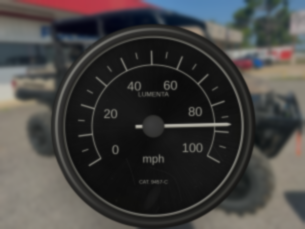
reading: 87.5 (mph)
